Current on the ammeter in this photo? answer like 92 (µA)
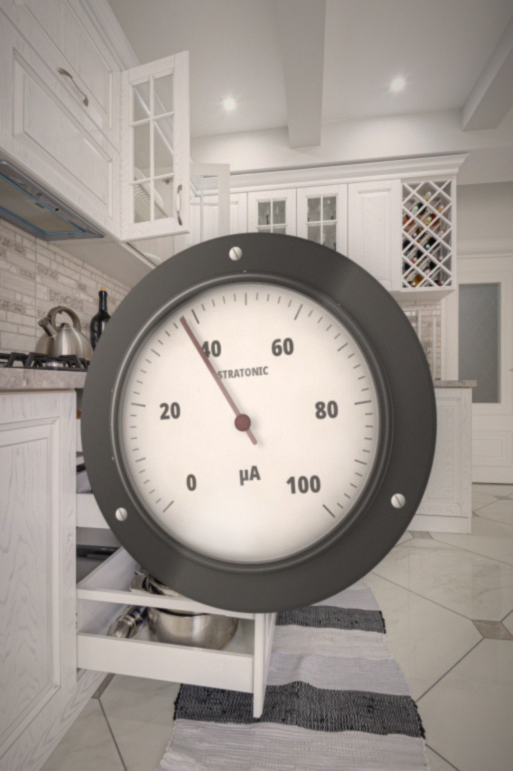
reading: 38 (µA)
